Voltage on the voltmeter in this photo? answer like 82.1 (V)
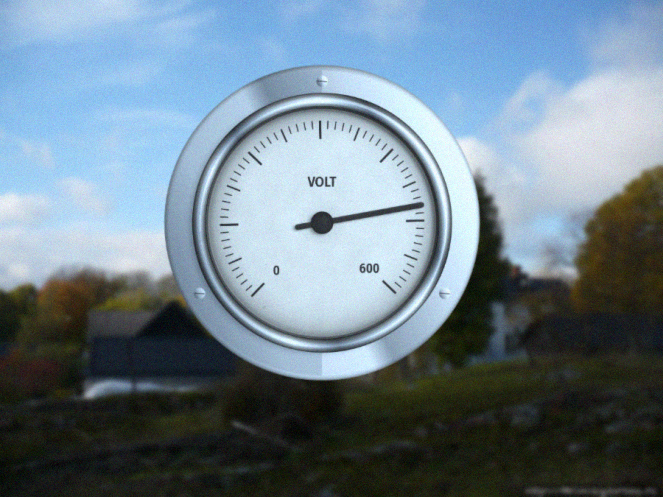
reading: 480 (V)
